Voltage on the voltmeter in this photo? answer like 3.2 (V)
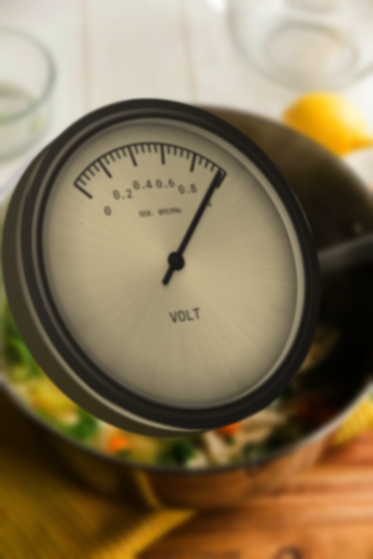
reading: 0.96 (V)
